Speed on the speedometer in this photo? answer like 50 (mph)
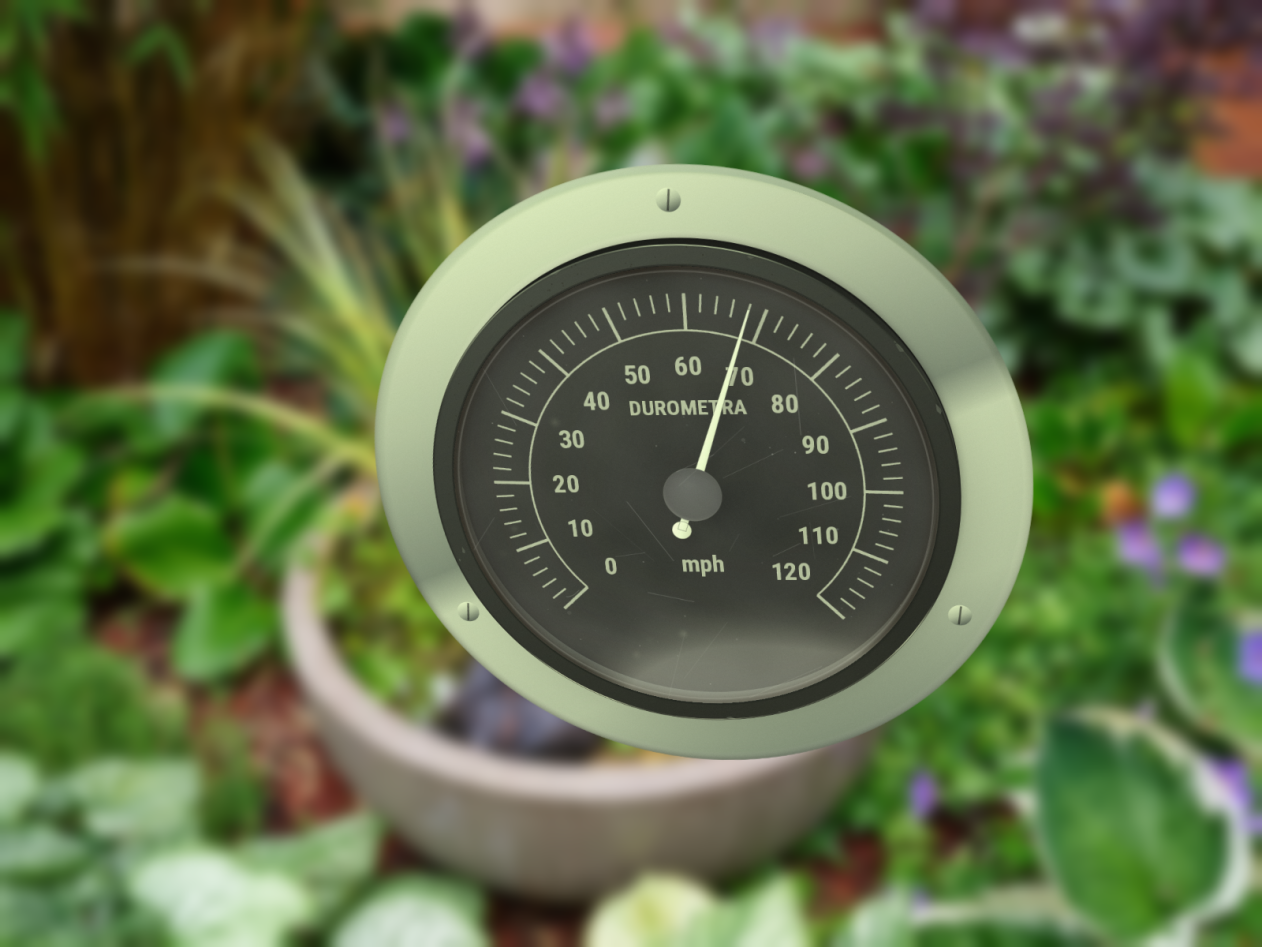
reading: 68 (mph)
